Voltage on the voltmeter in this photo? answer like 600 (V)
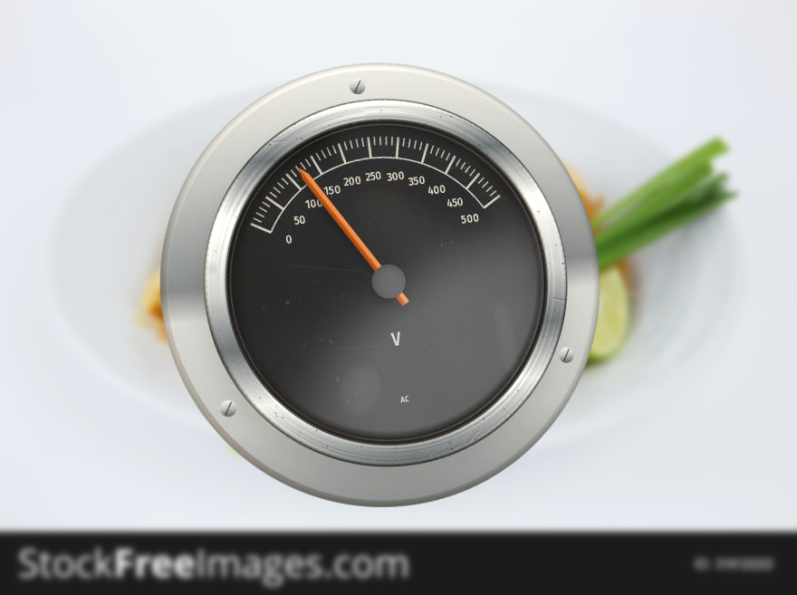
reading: 120 (V)
